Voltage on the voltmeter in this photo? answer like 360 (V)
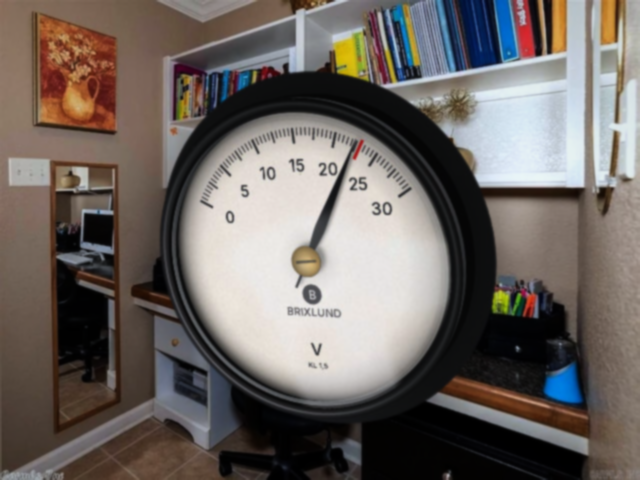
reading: 22.5 (V)
